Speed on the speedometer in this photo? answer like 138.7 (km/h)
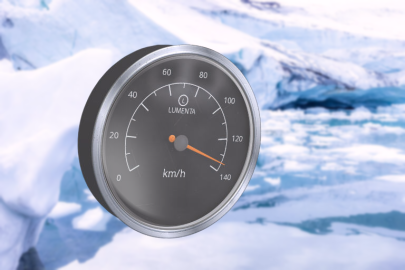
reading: 135 (km/h)
